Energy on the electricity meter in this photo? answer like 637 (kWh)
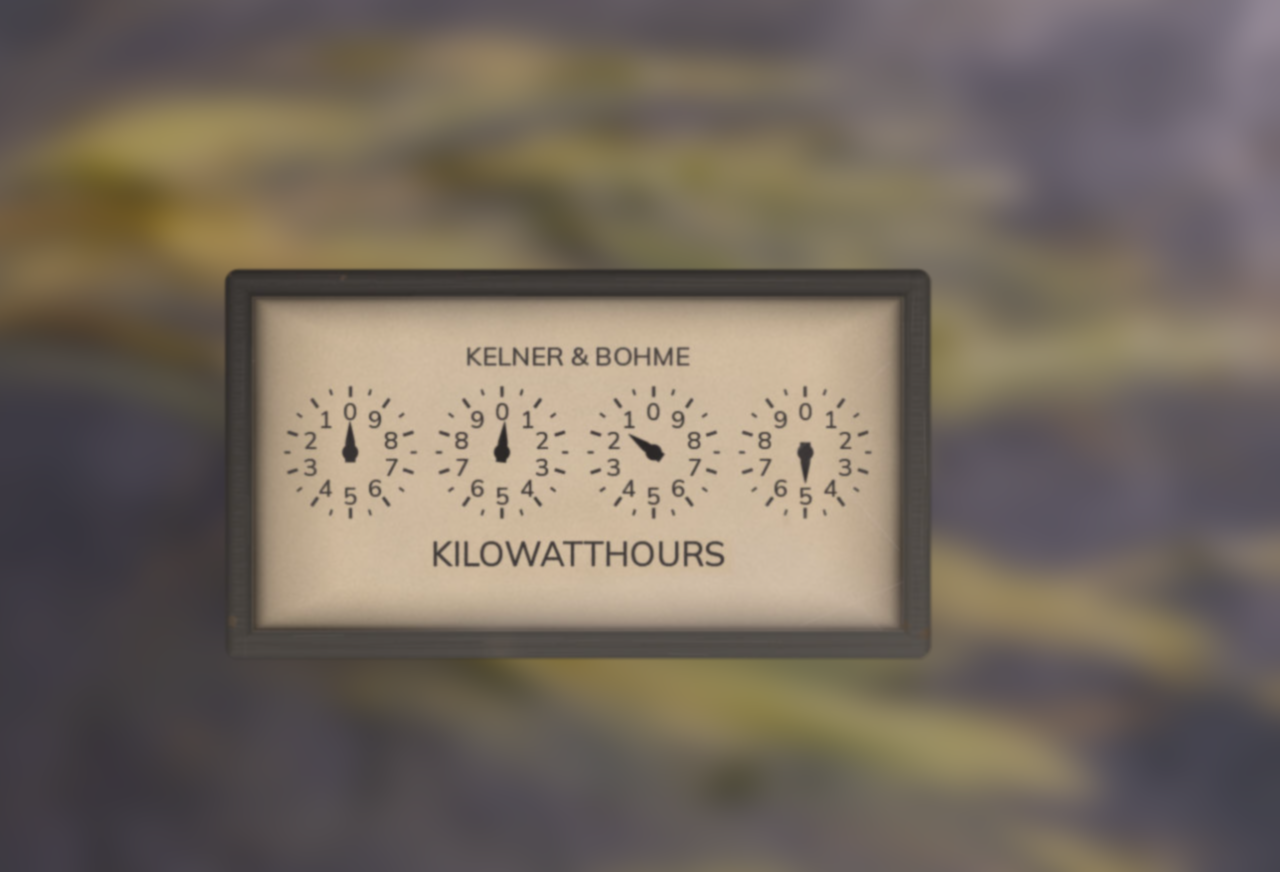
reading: 15 (kWh)
